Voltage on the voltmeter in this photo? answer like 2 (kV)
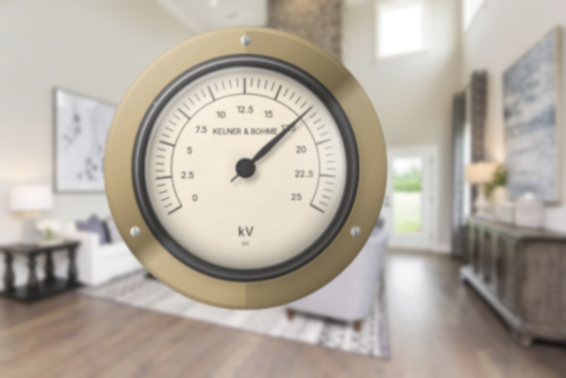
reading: 17.5 (kV)
